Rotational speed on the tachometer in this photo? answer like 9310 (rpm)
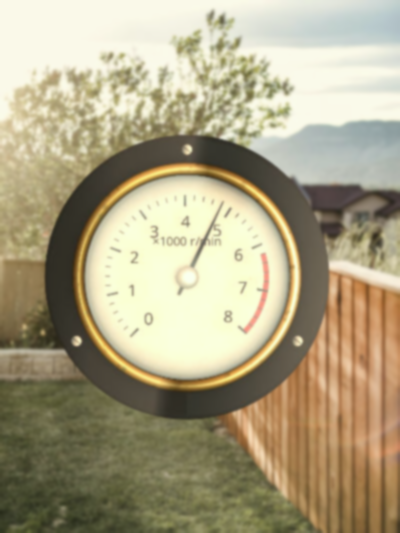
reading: 4800 (rpm)
